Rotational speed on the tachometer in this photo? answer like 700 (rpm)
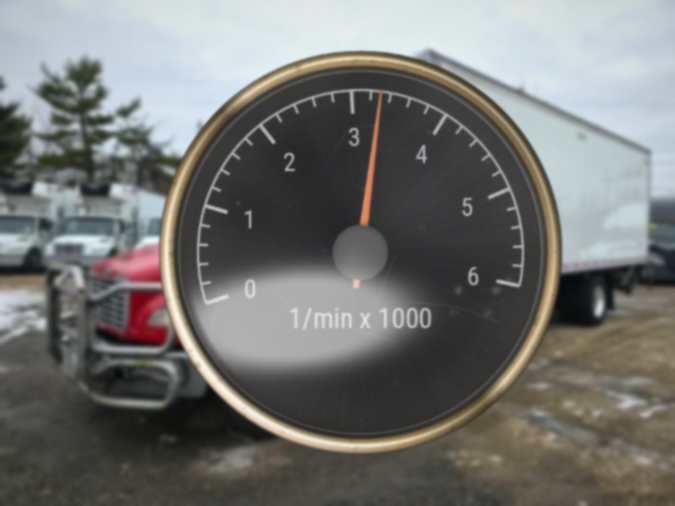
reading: 3300 (rpm)
